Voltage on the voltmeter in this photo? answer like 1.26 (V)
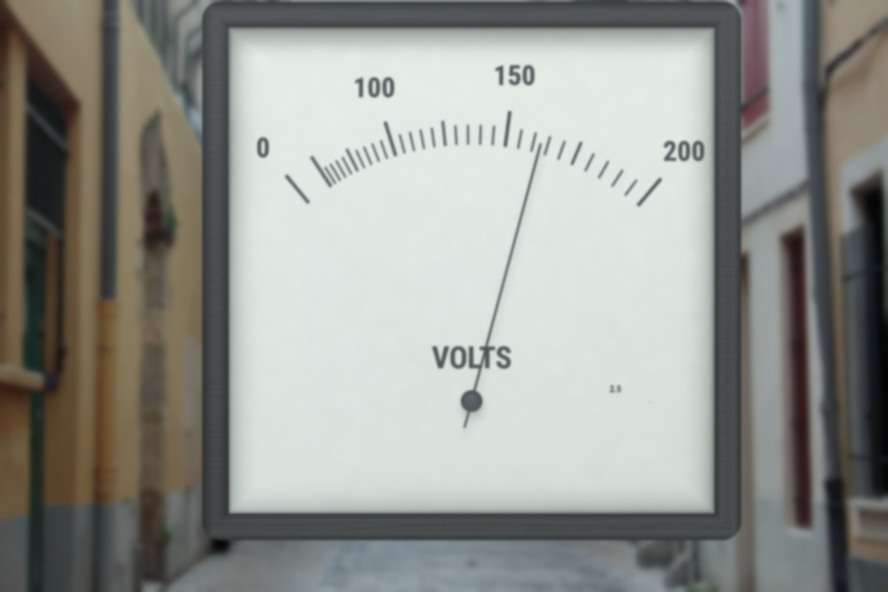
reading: 162.5 (V)
